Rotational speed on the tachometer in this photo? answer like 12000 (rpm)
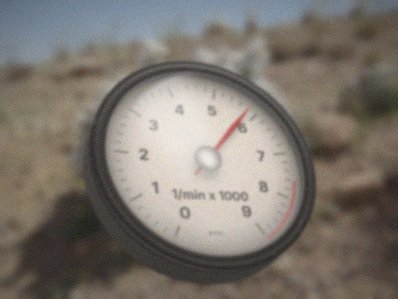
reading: 5800 (rpm)
